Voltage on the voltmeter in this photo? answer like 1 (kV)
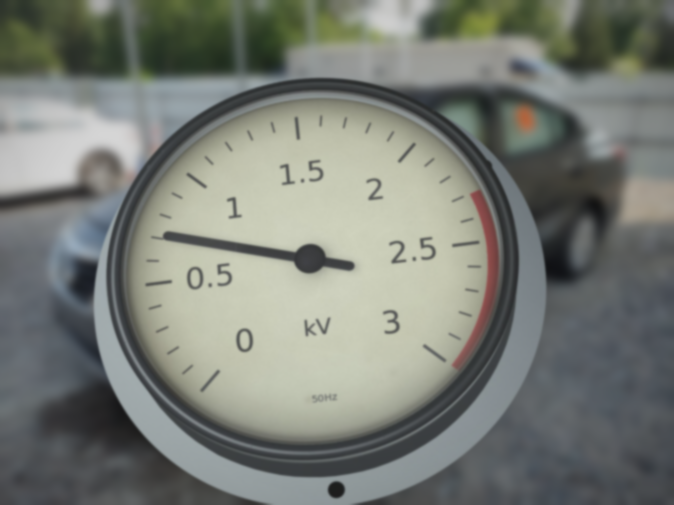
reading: 0.7 (kV)
